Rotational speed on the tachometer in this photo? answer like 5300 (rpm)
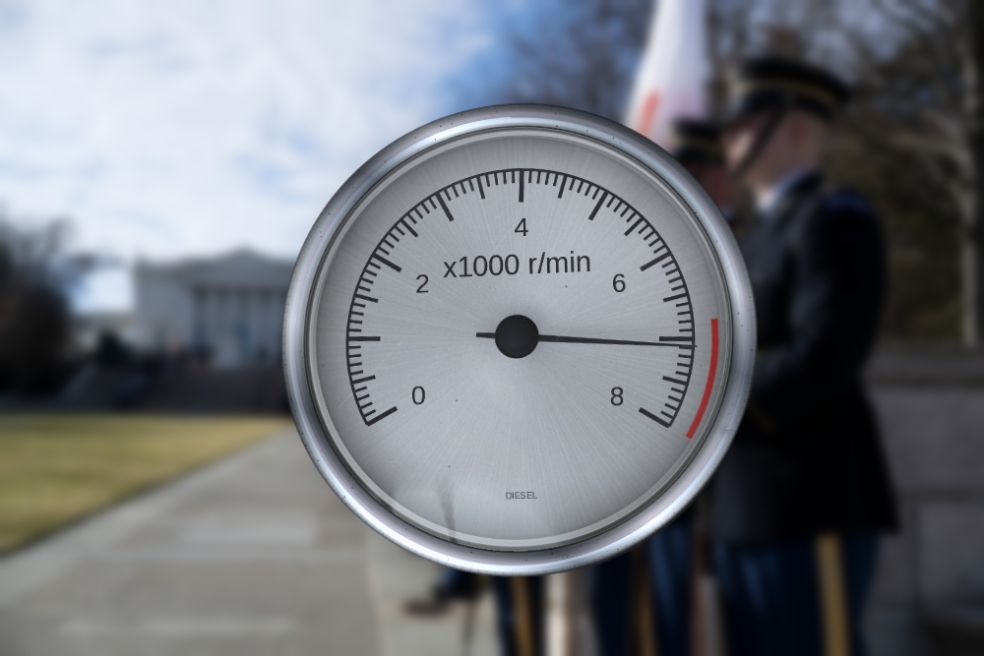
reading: 7100 (rpm)
